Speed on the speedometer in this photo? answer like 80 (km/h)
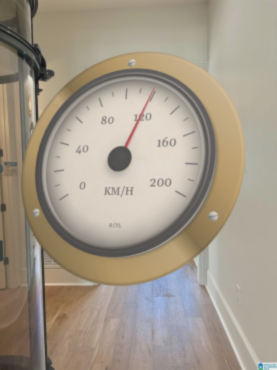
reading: 120 (km/h)
